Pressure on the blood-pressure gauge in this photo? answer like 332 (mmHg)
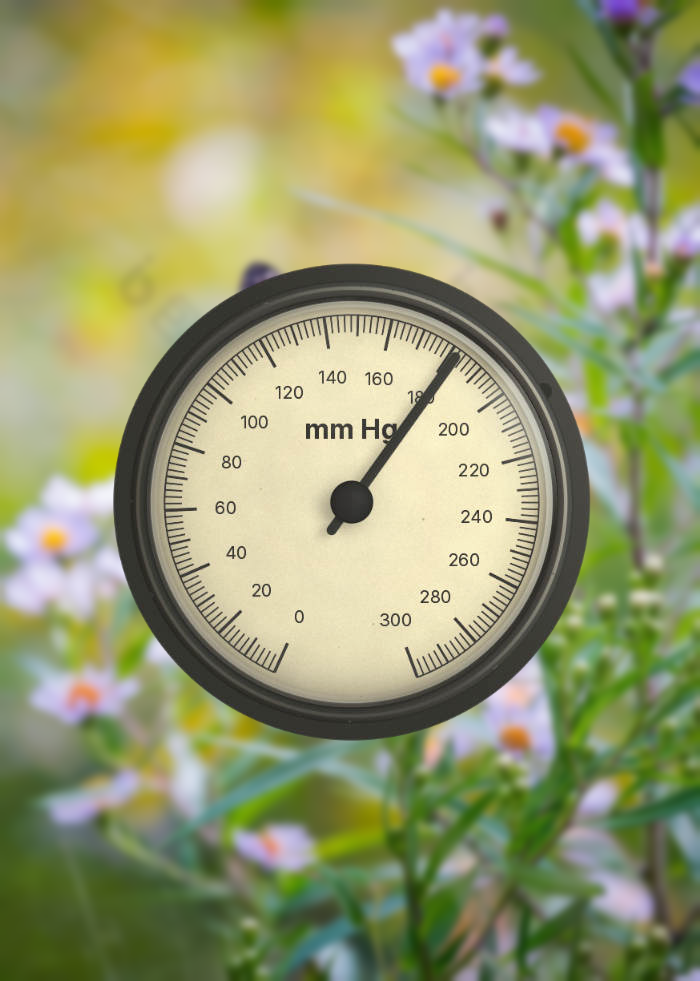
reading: 182 (mmHg)
